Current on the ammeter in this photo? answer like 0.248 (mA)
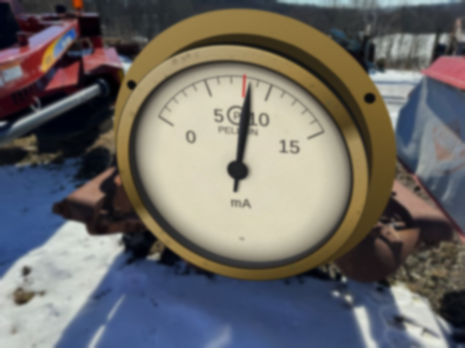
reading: 8.5 (mA)
